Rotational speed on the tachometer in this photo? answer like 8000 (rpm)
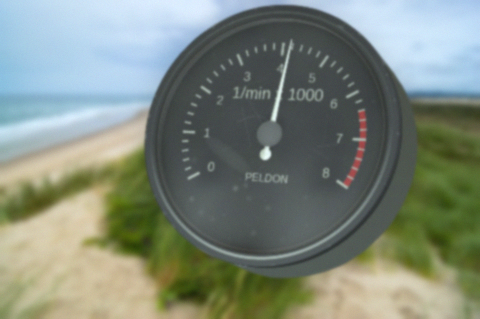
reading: 4200 (rpm)
